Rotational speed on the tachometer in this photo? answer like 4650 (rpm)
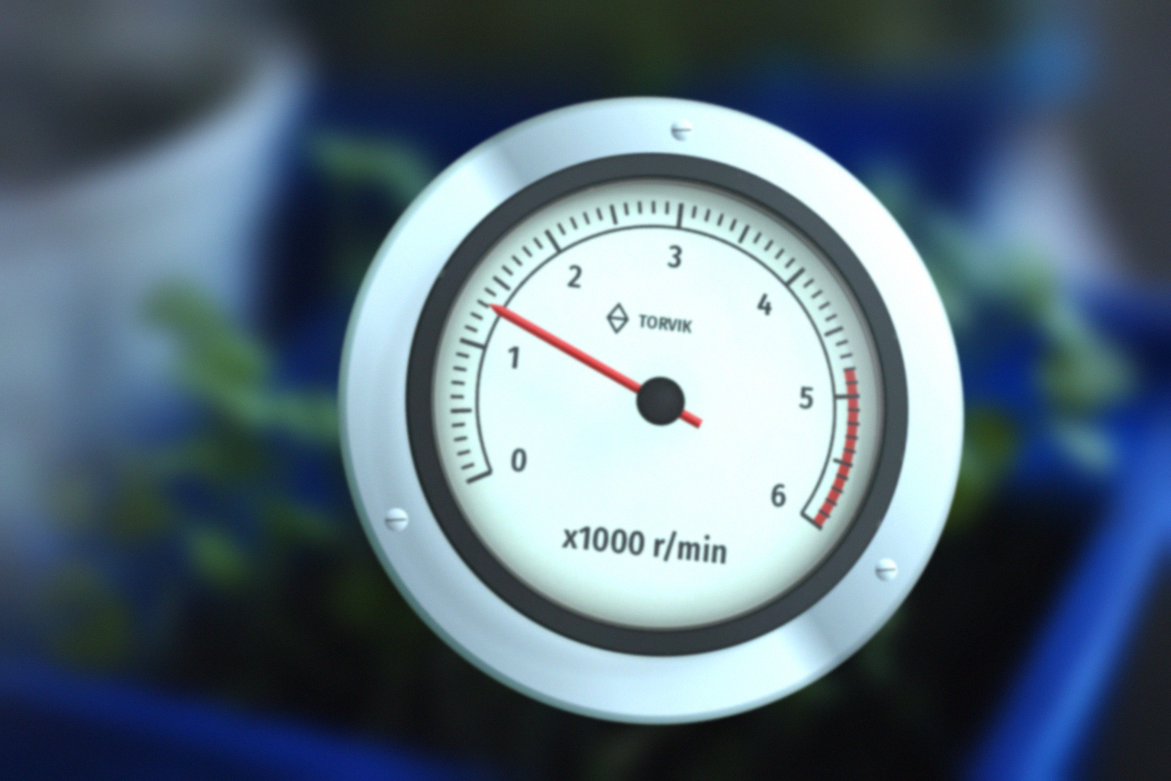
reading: 1300 (rpm)
